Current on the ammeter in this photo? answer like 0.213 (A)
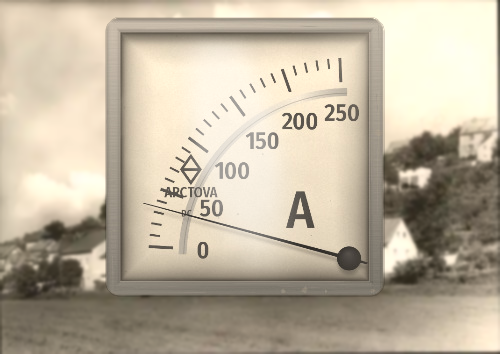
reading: 35 (A)
